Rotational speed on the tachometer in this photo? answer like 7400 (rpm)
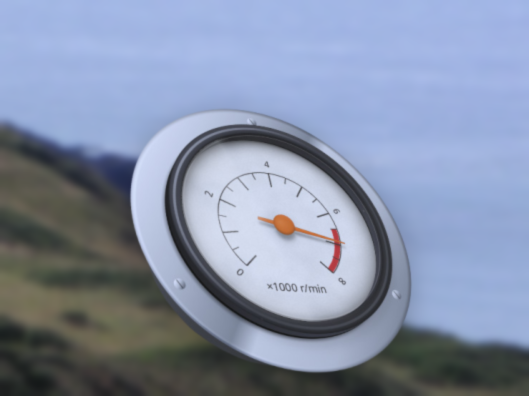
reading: 7000 (rpm)
